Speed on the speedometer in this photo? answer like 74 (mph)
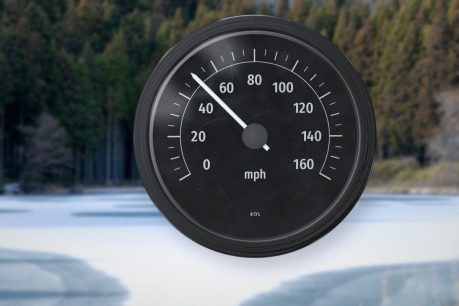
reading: 50 (mph)
